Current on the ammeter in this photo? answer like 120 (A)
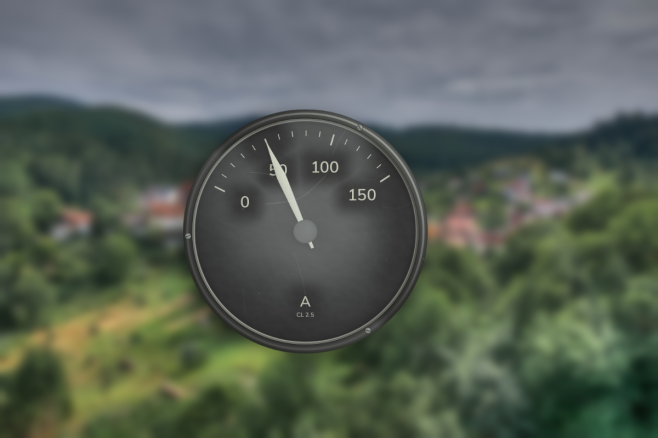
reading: 50 (A)
